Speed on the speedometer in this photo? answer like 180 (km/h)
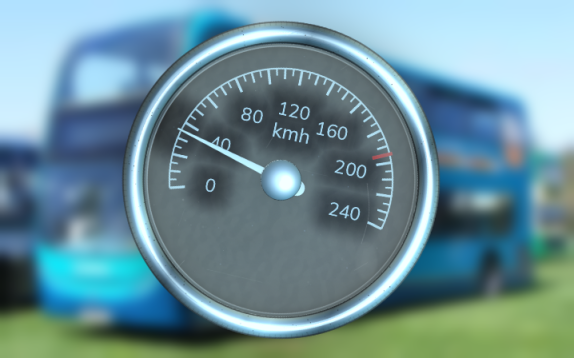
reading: 35 (km/h)
